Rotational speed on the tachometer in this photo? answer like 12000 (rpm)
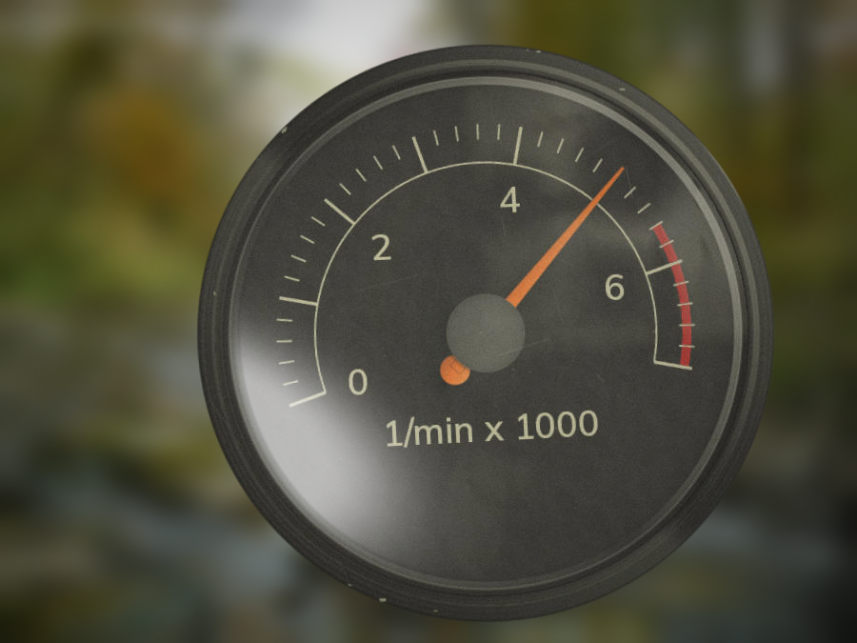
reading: 5000 (rpm)
